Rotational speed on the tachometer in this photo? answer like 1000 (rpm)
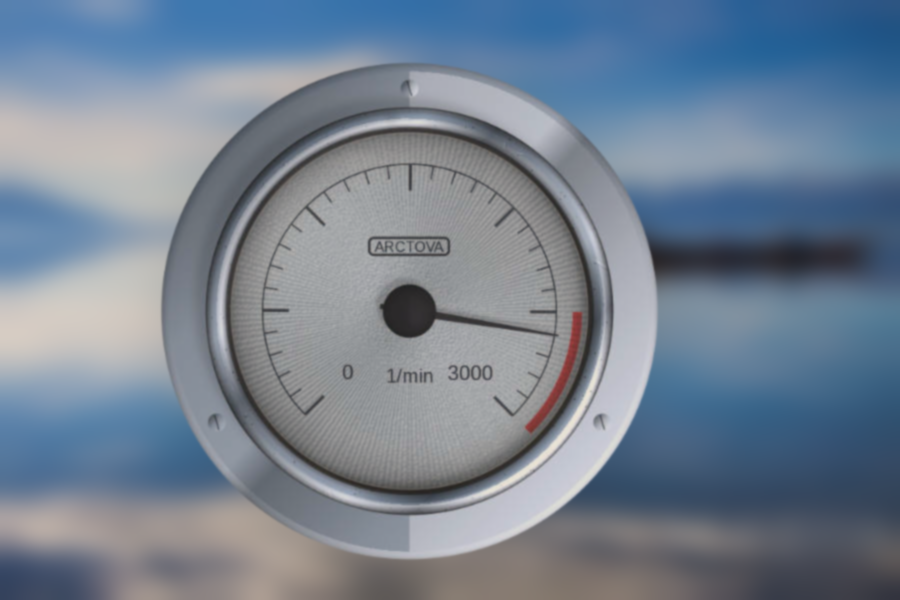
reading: 2600 (rpm)
